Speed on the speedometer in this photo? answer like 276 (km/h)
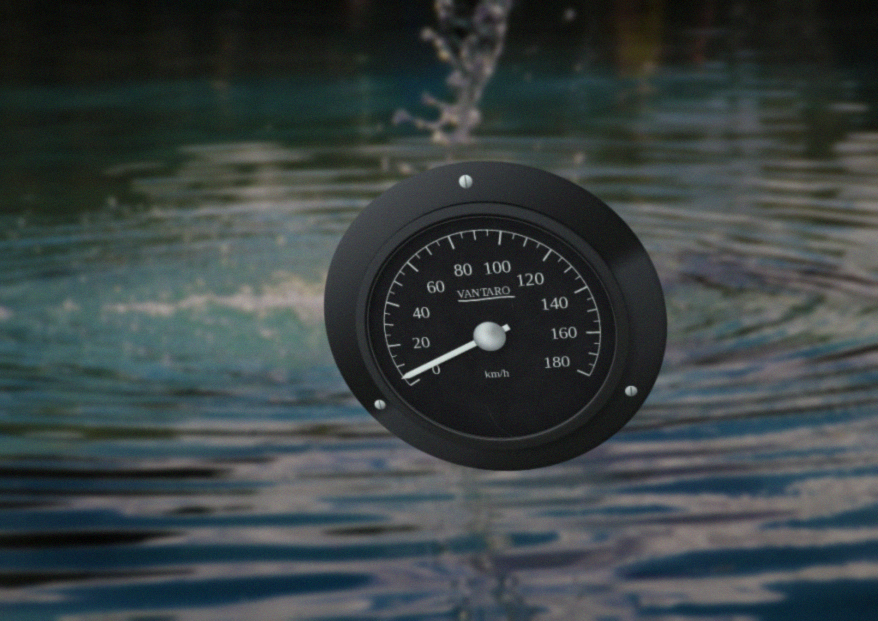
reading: 5 (km/h)
